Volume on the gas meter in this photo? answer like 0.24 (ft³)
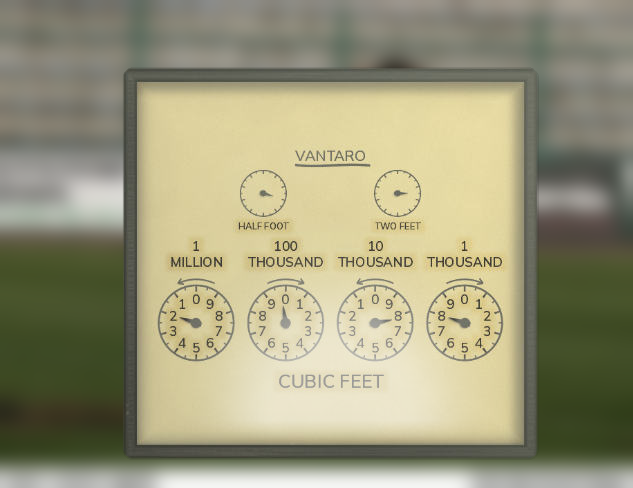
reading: 197800 (ft³)
